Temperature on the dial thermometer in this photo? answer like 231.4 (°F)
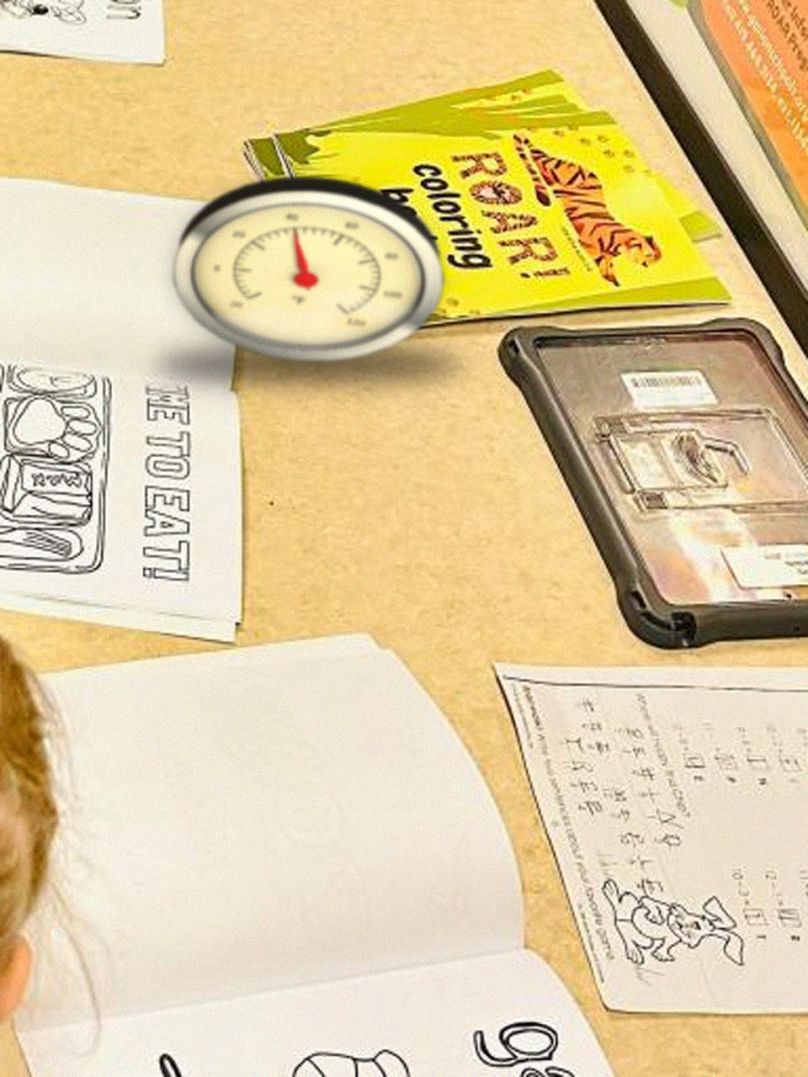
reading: 40 (°F)
